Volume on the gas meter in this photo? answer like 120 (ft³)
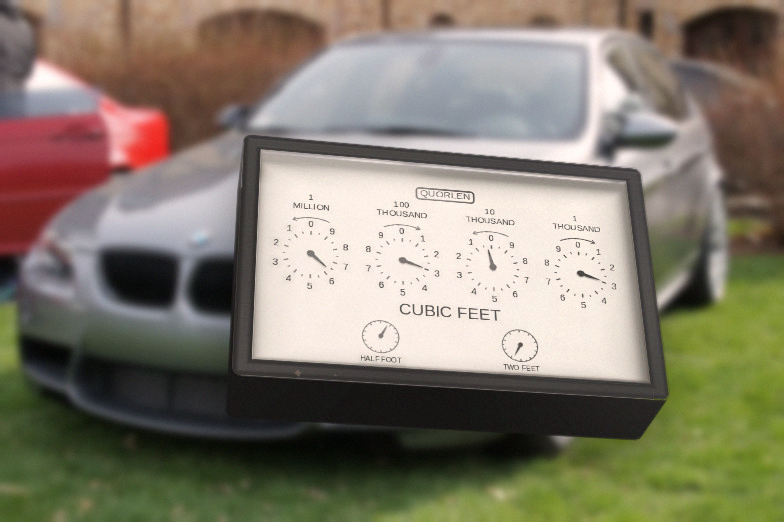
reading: 630300 (ft³)
